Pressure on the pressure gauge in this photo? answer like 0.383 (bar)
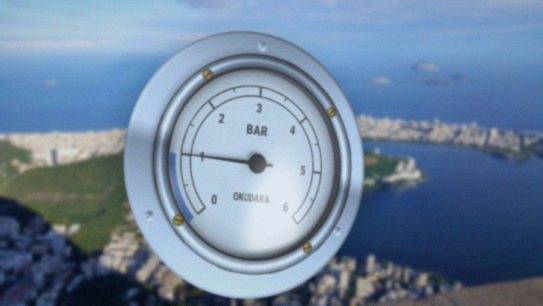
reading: 1 (bar)
